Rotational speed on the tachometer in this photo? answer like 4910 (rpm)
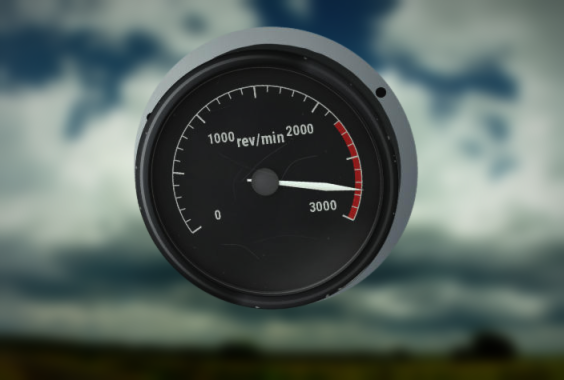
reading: 2750 (rpm)
